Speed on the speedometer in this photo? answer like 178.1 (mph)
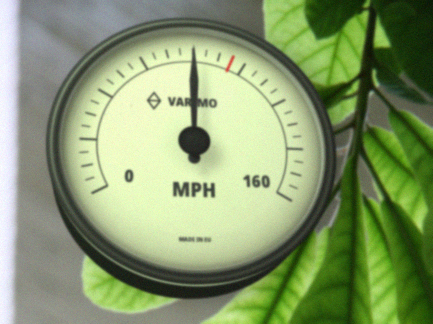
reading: 80 (mph)
